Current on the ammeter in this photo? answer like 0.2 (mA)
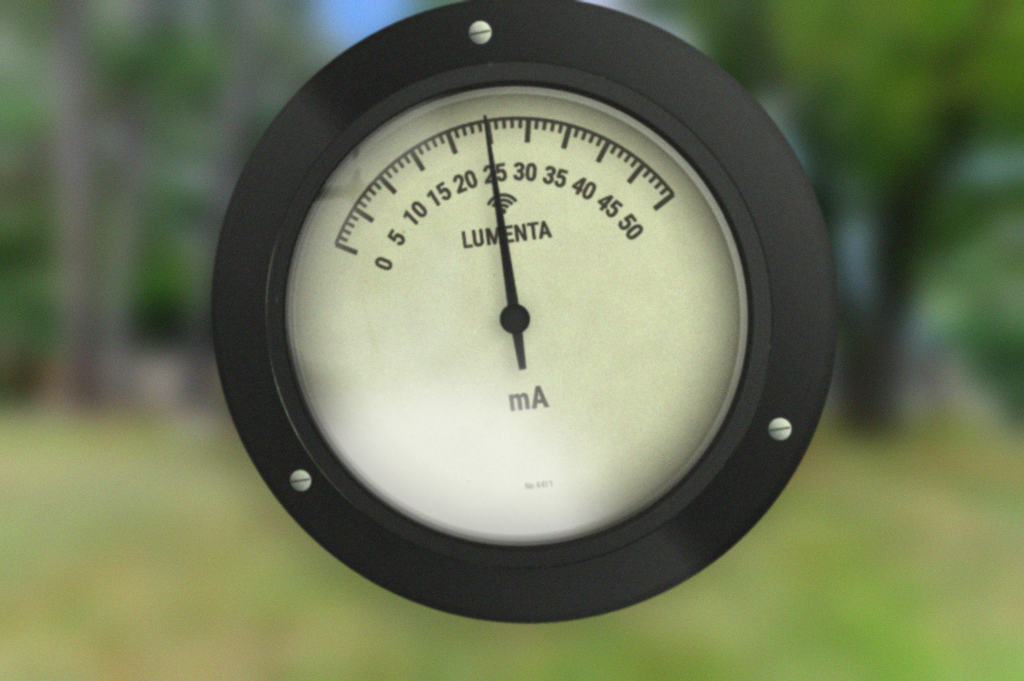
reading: 25 (mA)
